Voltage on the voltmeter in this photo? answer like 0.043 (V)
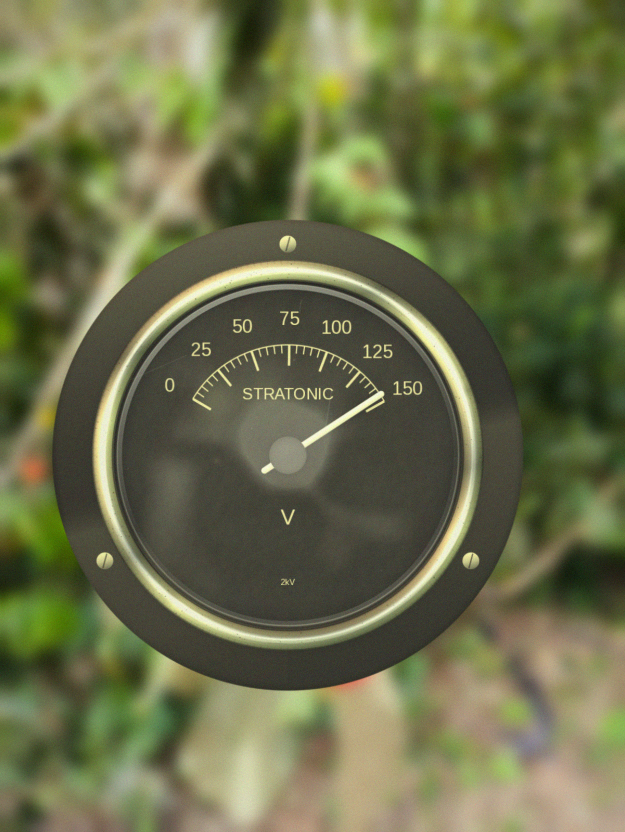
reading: 145 (V)
